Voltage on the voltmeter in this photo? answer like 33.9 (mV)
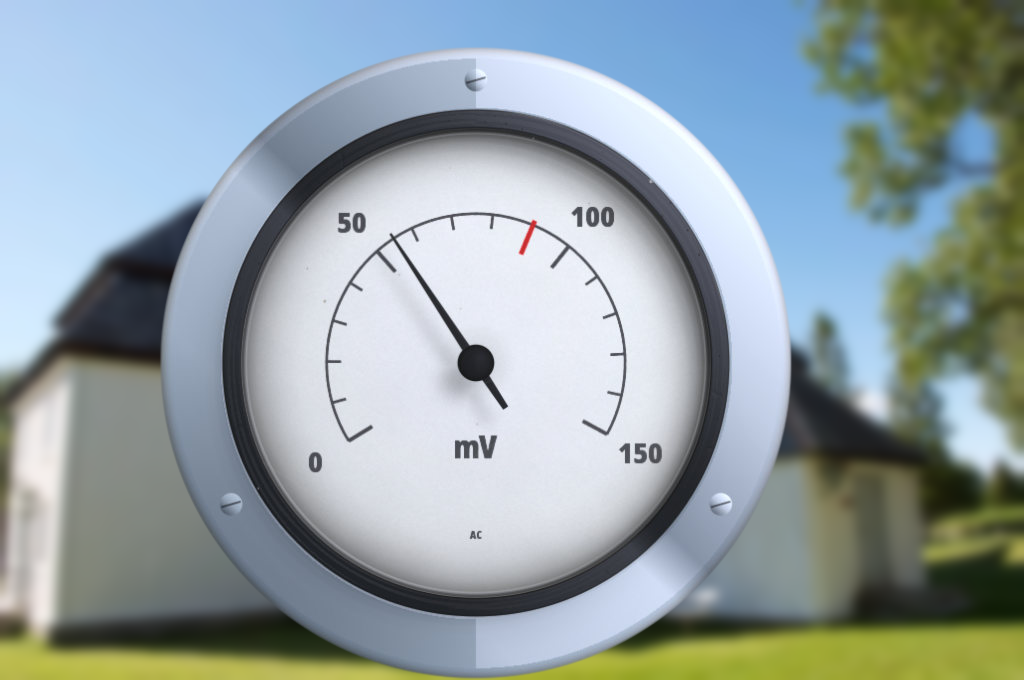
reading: 55 (mV)
